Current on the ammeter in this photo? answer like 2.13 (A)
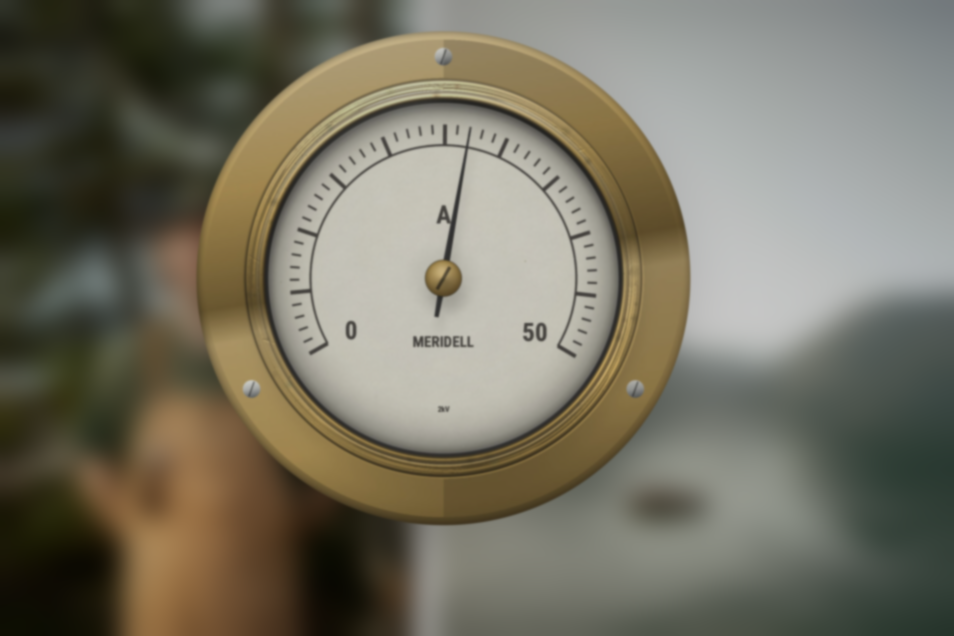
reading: 27 (A)
